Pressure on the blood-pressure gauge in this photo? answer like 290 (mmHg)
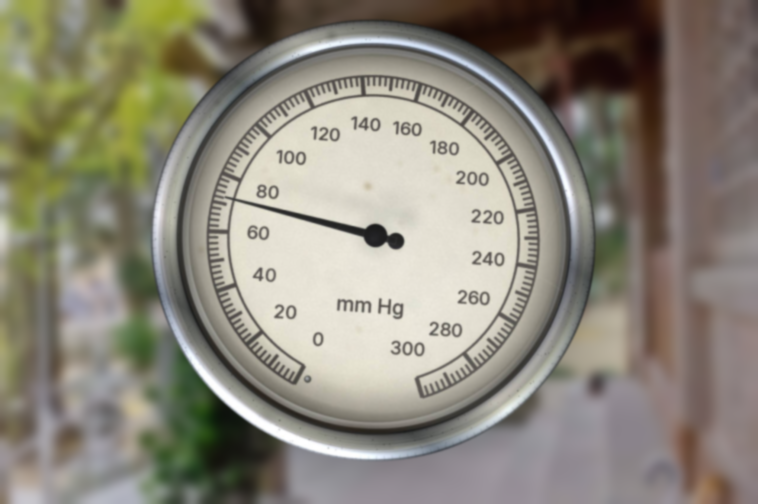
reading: 72 (mmHg)
